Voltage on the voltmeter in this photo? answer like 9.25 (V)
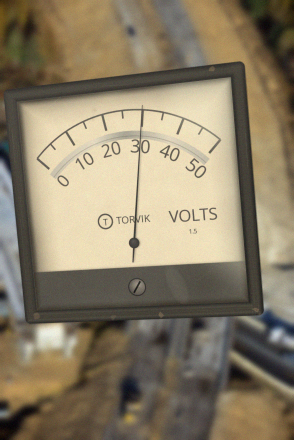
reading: 30 (V)
